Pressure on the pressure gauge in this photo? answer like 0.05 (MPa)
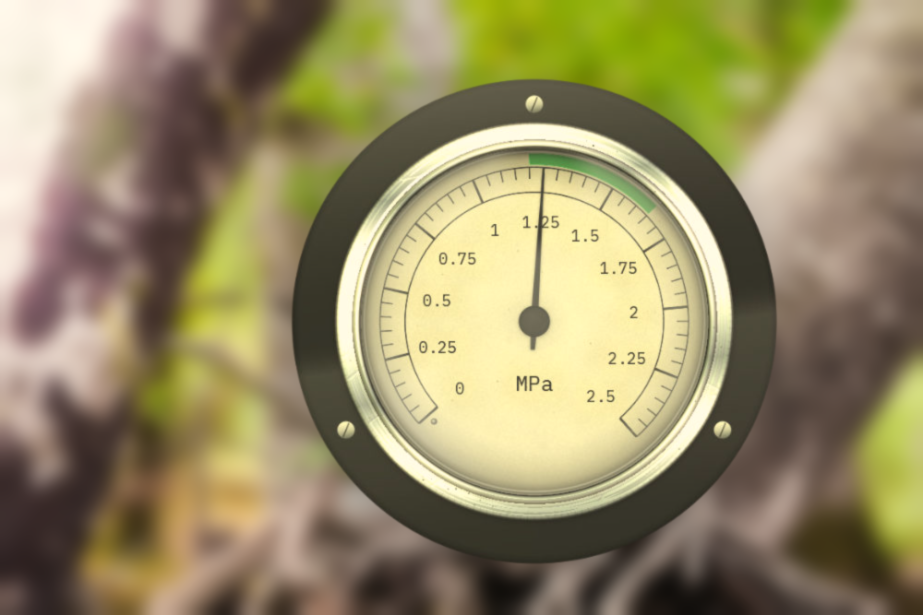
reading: 1.25 (MPa)
